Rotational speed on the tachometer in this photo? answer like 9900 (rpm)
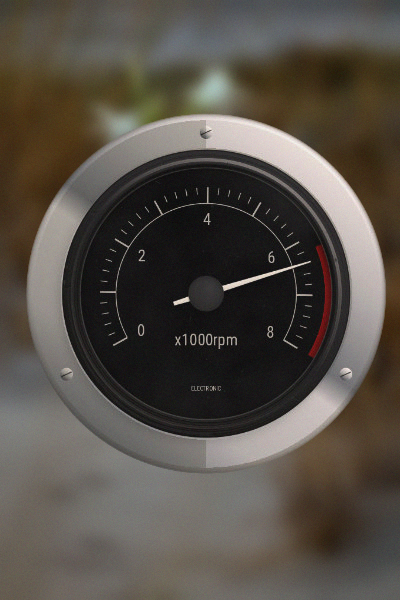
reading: 6400 (rpm)
